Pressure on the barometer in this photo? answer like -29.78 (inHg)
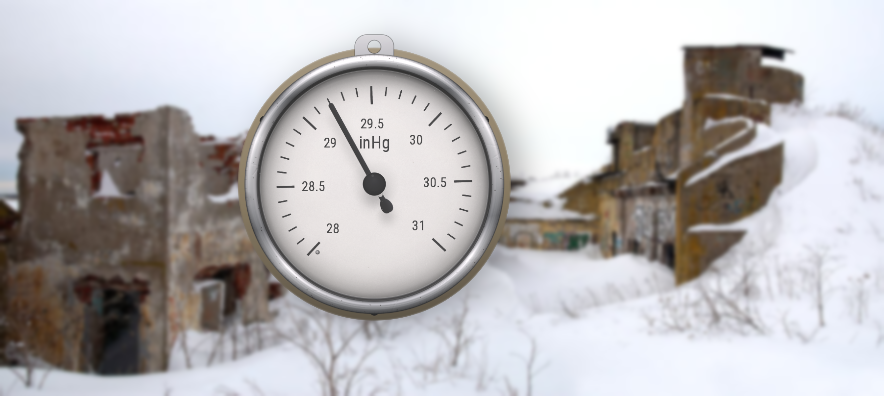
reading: 29.2 (inHg)
